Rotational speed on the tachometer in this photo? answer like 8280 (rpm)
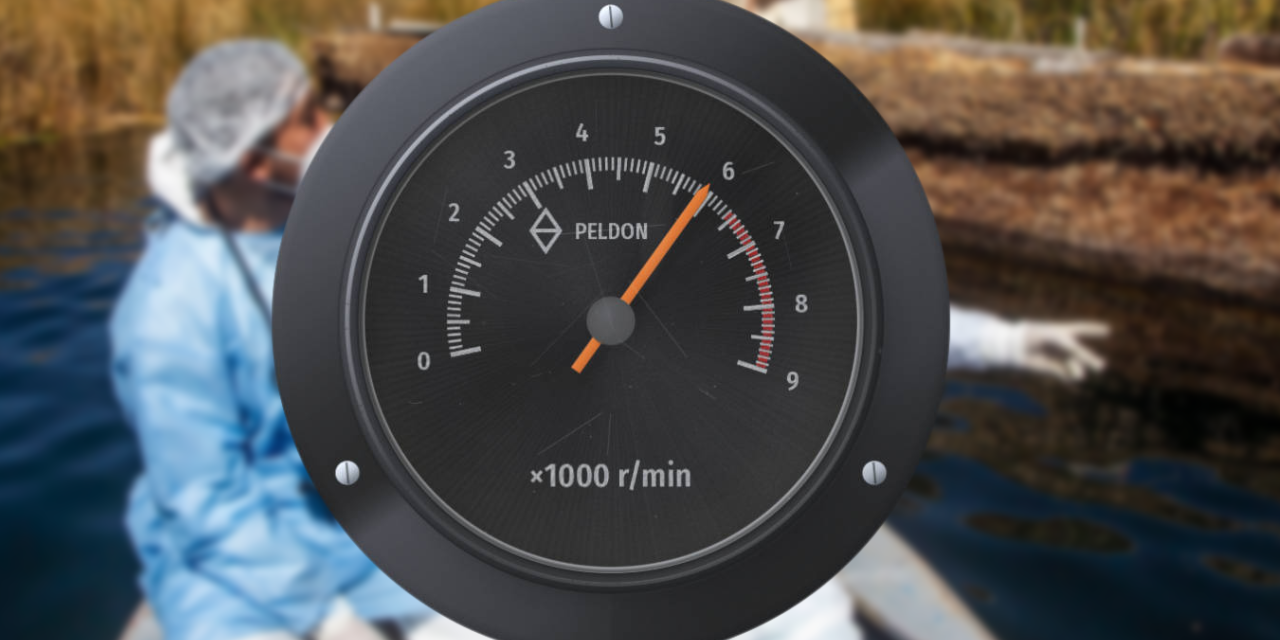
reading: 5900 (rpm)
